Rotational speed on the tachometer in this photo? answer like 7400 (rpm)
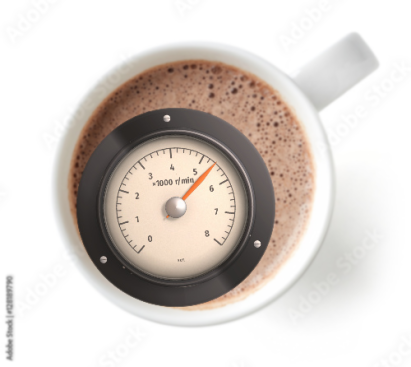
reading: 5400 (rpm)
